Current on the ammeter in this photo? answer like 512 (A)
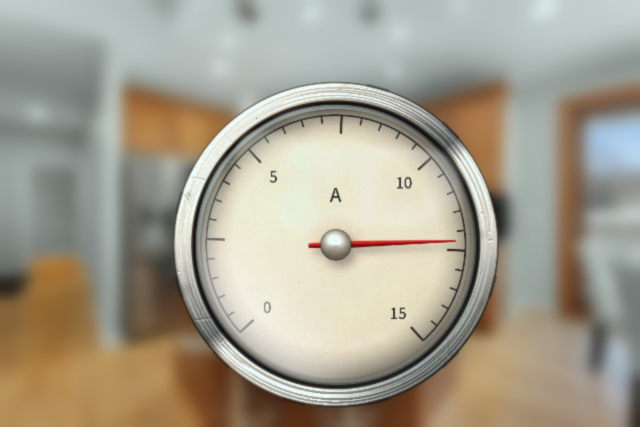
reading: 12.25 (A)
